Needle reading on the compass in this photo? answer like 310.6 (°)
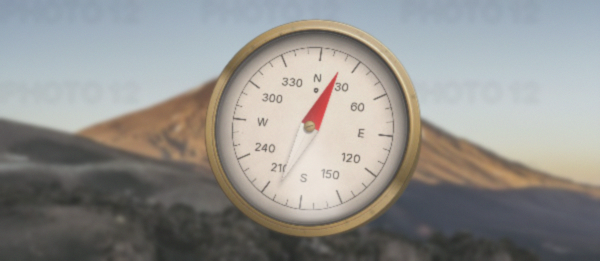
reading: 20 (°)
